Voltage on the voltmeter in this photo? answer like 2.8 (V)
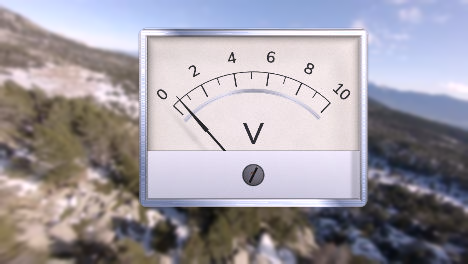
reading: 0.5 (V)
